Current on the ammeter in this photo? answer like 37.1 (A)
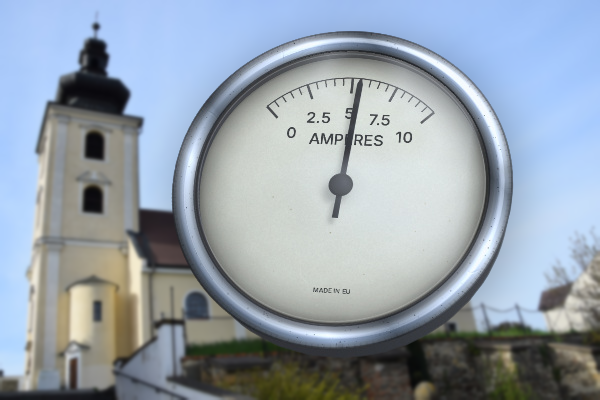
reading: 5.5 (A)
